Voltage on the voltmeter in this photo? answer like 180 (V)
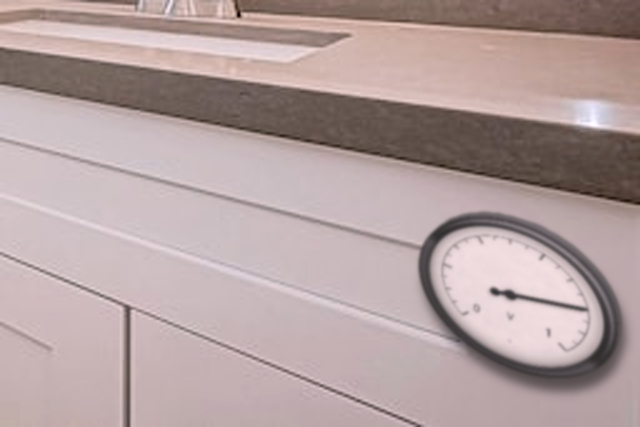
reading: 0.8 (V)
